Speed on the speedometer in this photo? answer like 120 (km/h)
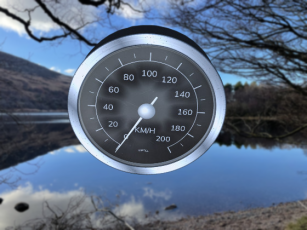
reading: 0 (km/h)
